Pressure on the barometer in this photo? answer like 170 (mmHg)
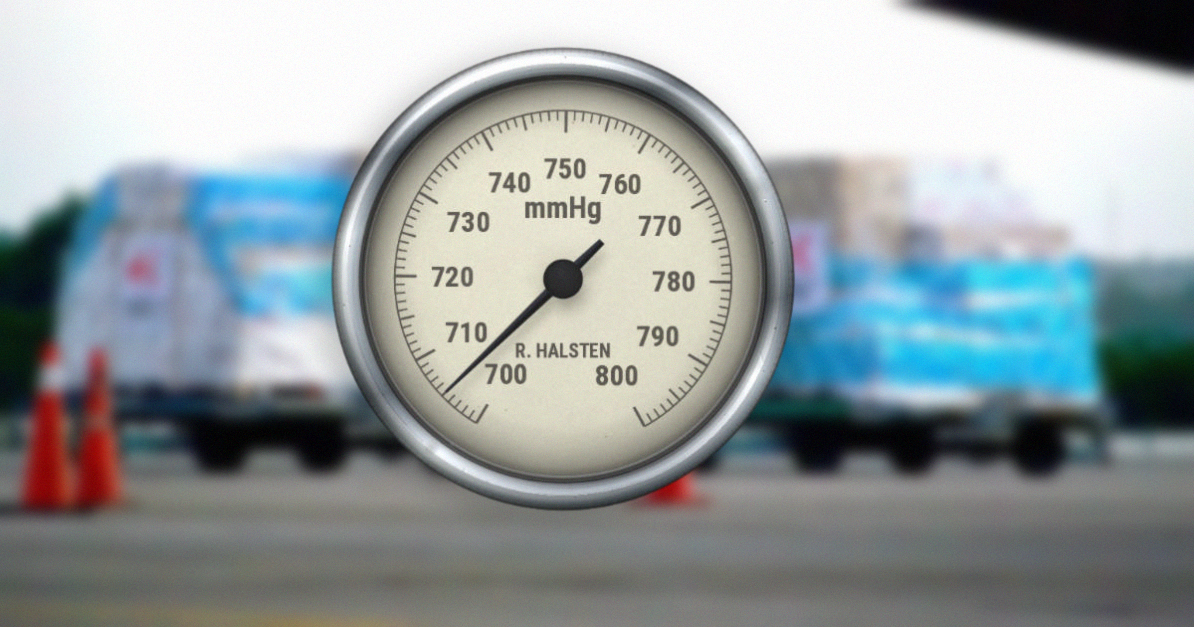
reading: 705 (mmHg)
